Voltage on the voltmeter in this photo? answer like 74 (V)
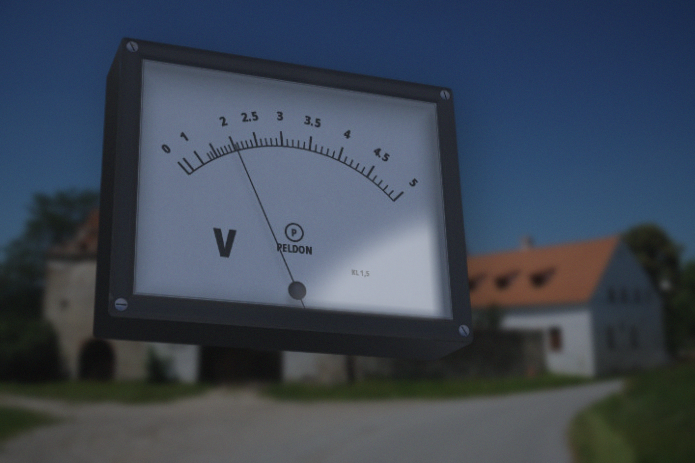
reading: 2 (V)
